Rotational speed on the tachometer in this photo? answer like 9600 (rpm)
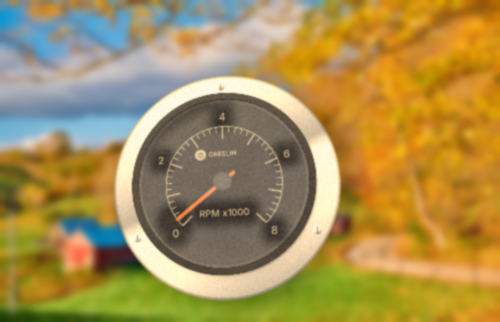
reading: 200 (rpm)
